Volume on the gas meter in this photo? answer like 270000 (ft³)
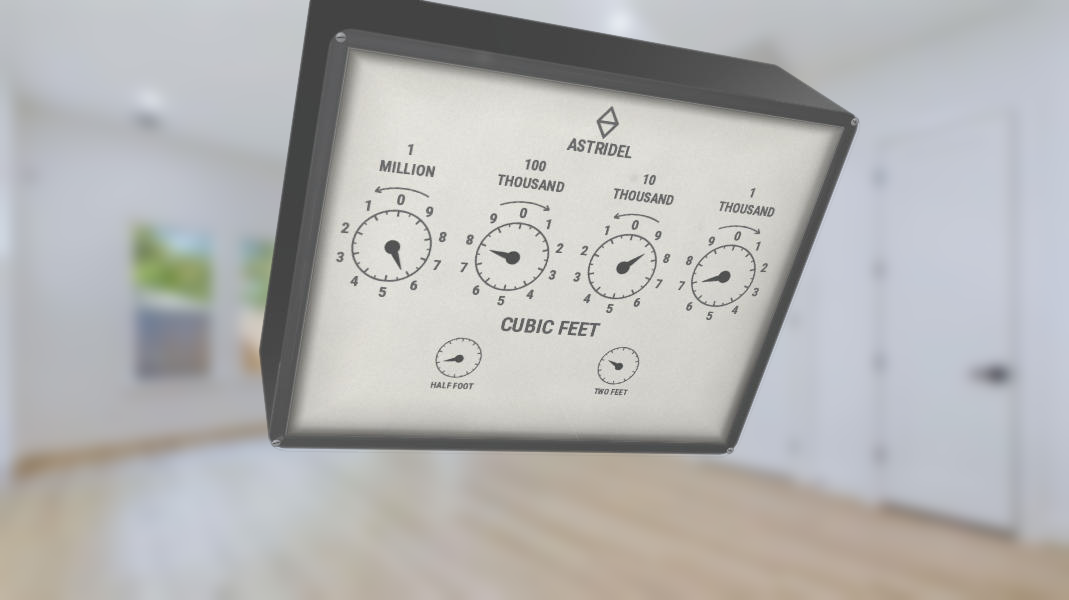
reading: 578700 (ft³)
